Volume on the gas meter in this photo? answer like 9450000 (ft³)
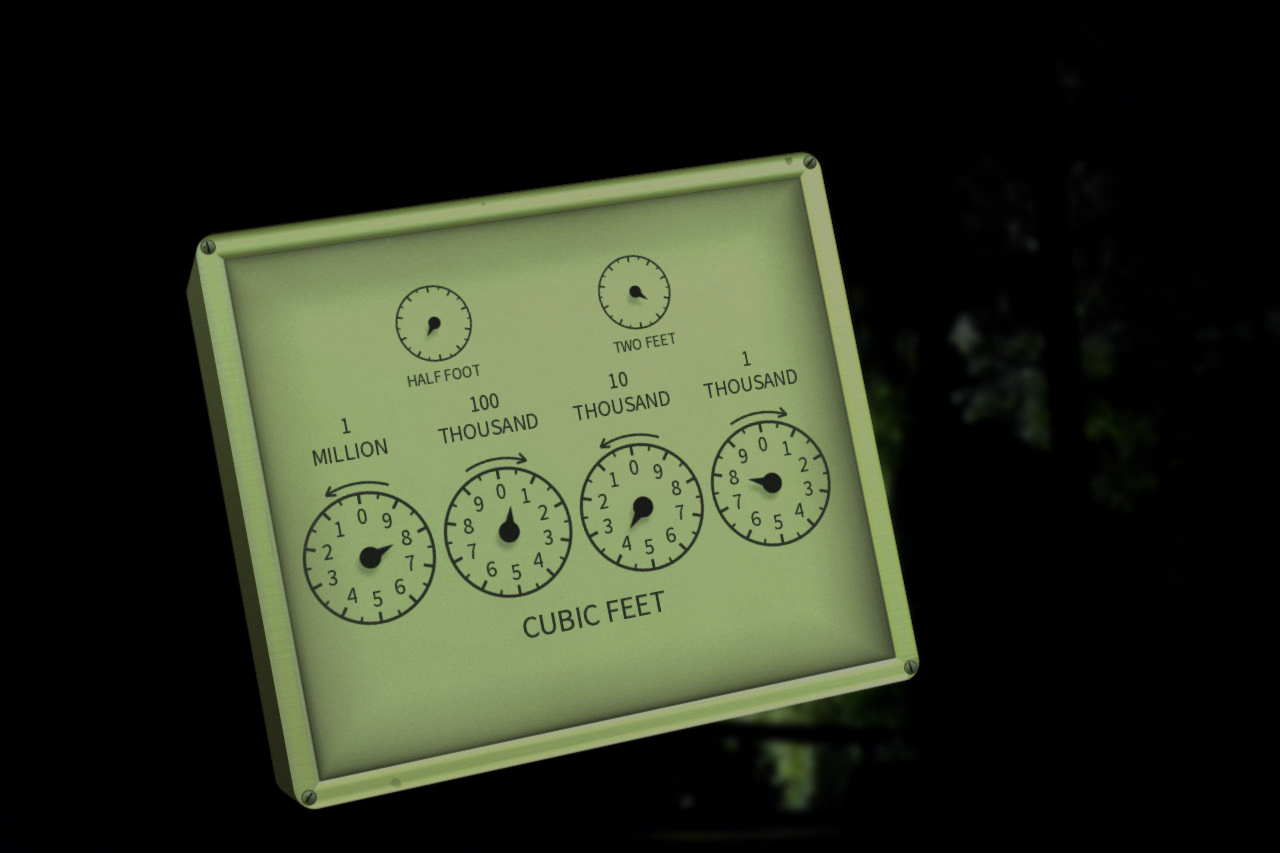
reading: 803800 (ft³)
